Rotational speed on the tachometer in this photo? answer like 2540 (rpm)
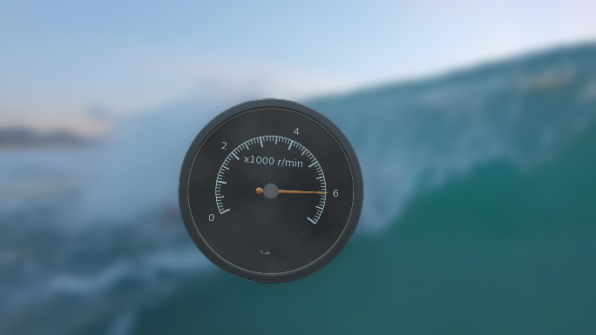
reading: 6000 (rpm)
